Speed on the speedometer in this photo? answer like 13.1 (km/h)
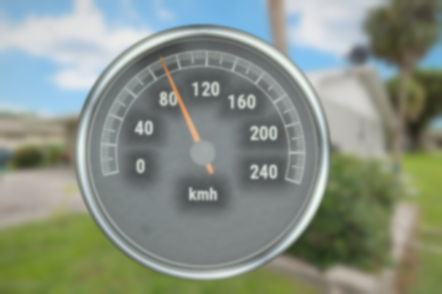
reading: 90 (km/h)
